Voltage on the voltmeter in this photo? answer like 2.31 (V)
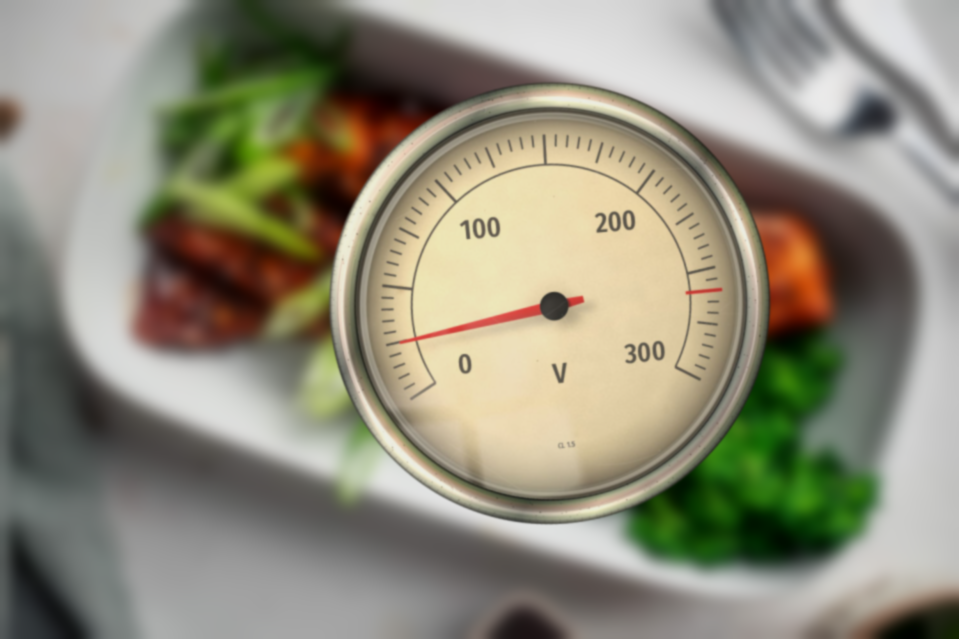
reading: 25 (V)
